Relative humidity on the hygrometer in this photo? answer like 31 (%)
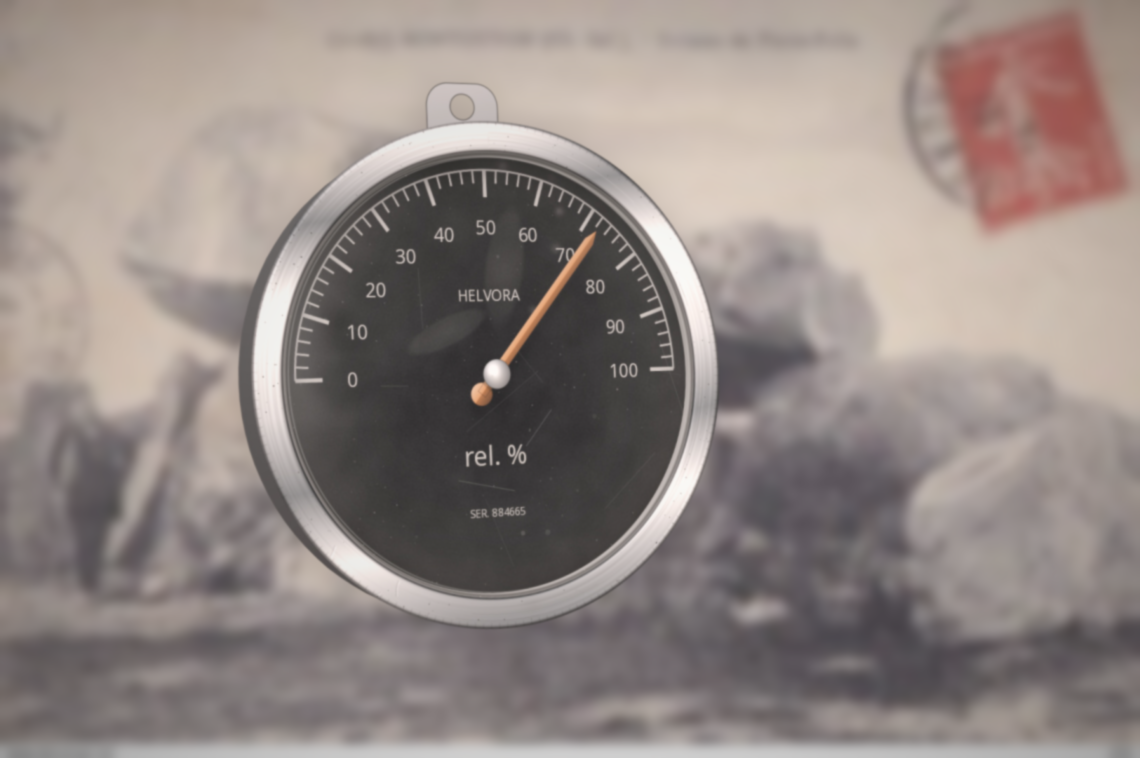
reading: 72 (%)
